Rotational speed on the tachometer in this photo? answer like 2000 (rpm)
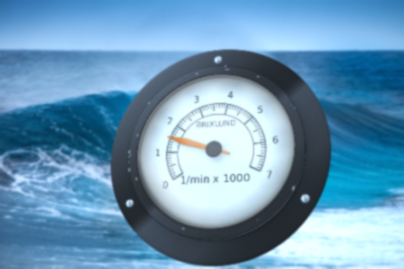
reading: 1500 (rpm)
